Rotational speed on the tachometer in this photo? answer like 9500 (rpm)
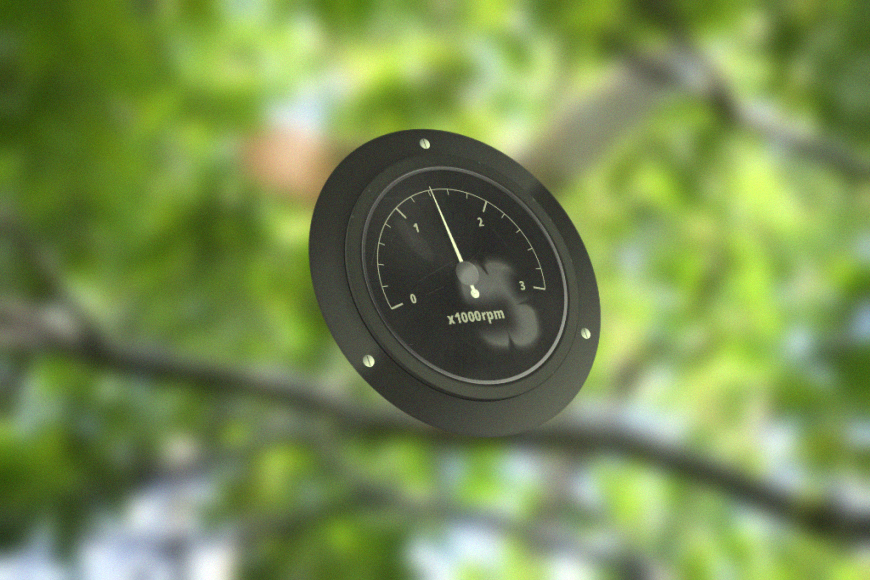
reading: 1400 (rpm)
